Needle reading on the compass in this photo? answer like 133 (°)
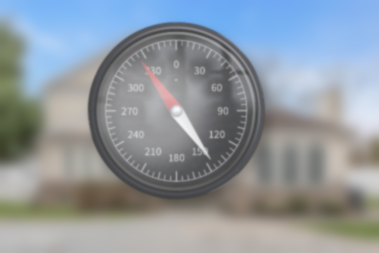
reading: 325 (°)
